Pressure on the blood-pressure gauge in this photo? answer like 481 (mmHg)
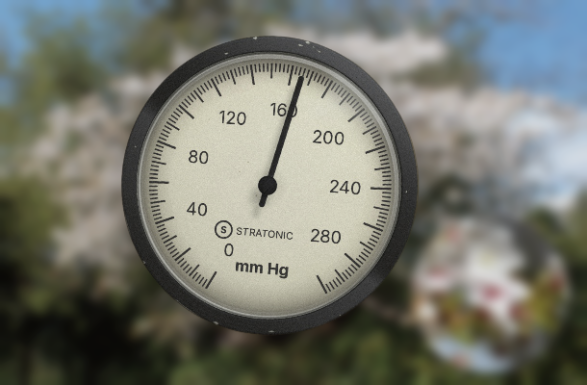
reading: 166 (mmHg)
